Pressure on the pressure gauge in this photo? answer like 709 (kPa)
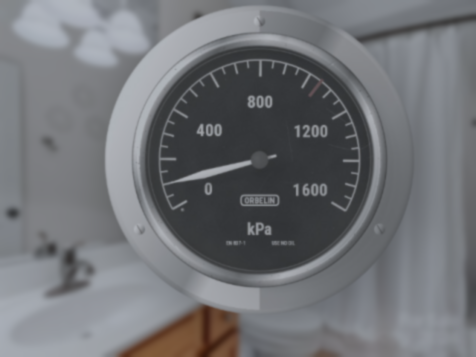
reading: 100 (kPa)
